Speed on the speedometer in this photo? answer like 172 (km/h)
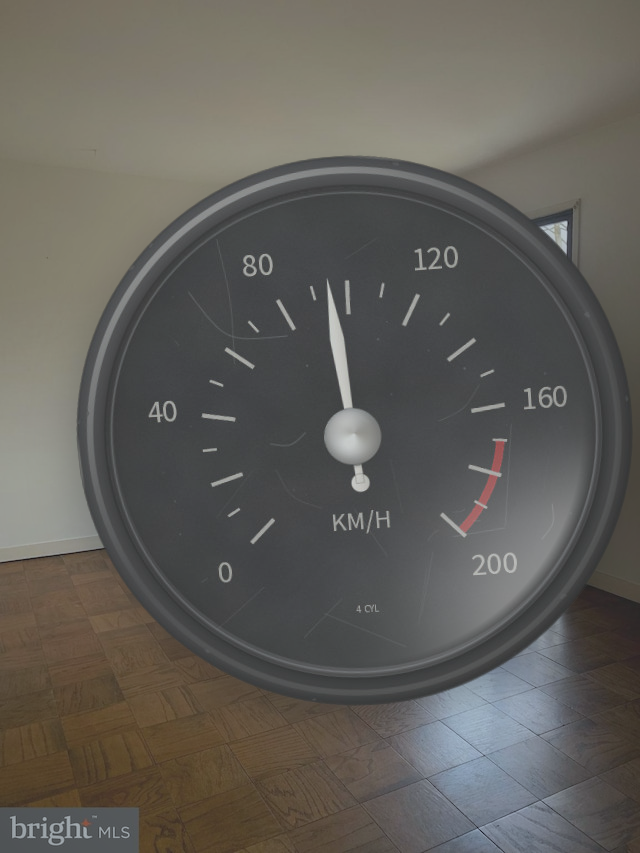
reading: 95 (km/h)
